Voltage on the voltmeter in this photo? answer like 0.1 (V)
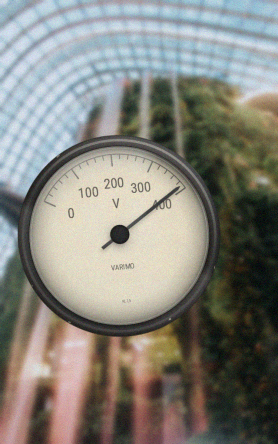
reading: 390 (V)
